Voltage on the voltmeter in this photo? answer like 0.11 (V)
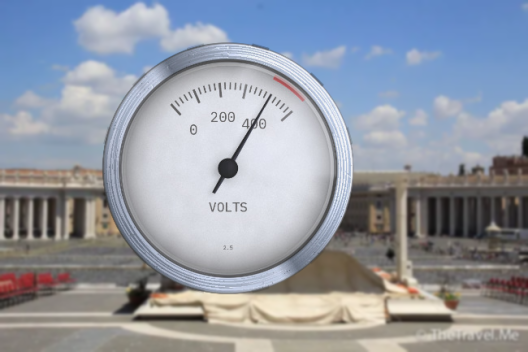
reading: 400 (V)
